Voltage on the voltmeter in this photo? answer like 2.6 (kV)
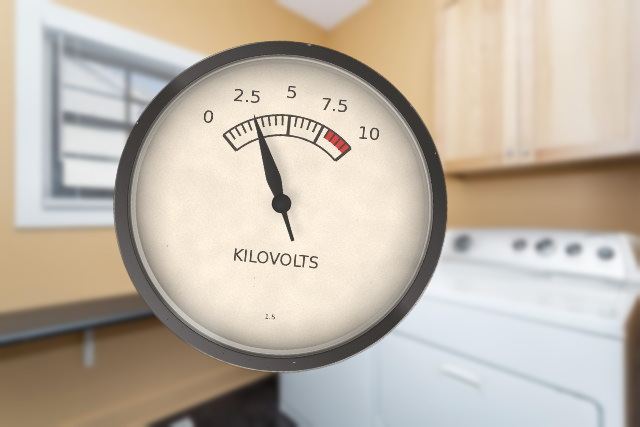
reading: 2.5 (kV)
